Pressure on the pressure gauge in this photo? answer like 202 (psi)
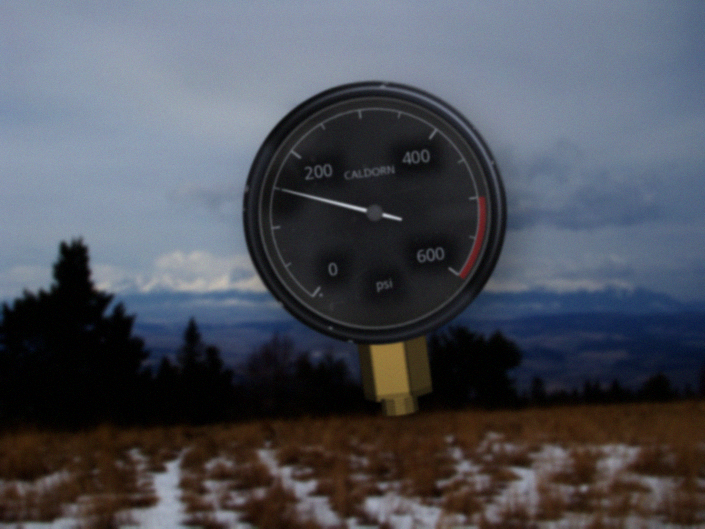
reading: 150 (psi)
